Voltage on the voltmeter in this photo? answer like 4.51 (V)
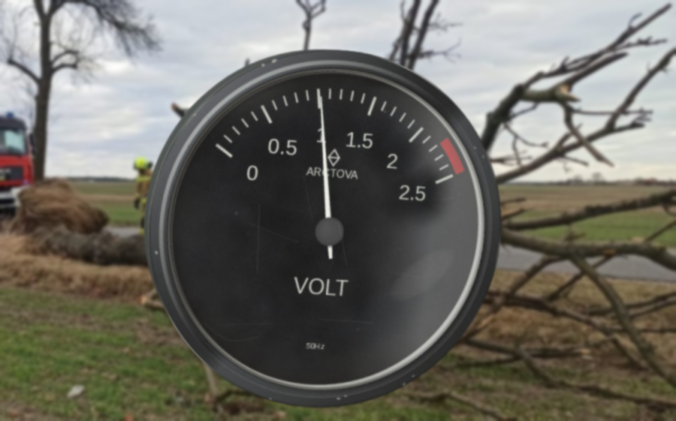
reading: 1 (V)
